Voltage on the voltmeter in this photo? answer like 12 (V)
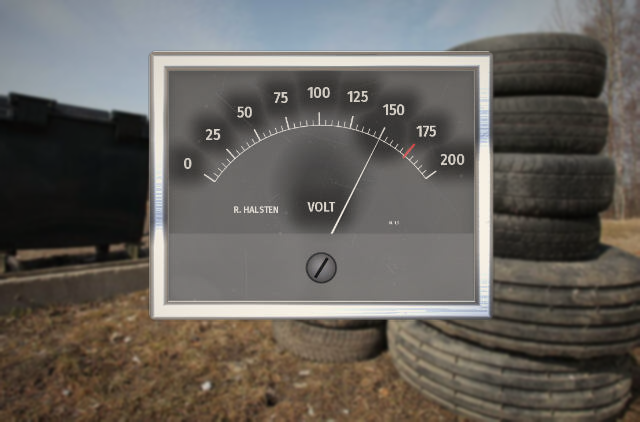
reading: 150 (V)
